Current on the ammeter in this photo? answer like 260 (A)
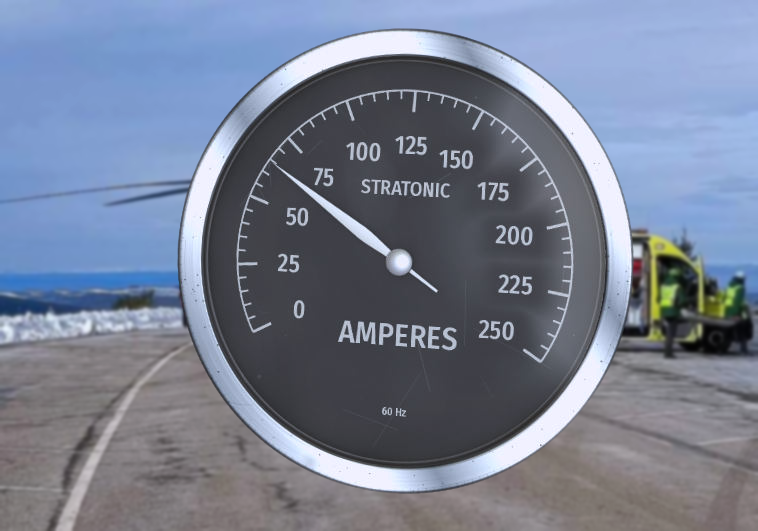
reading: 65 (A)
